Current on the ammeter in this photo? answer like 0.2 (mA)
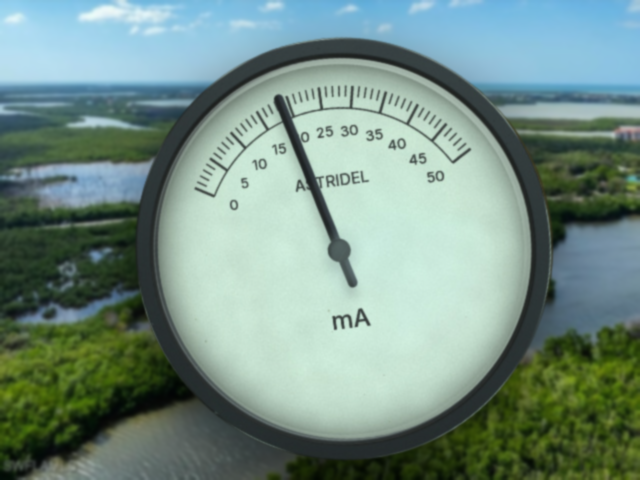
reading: 19 (mA)
